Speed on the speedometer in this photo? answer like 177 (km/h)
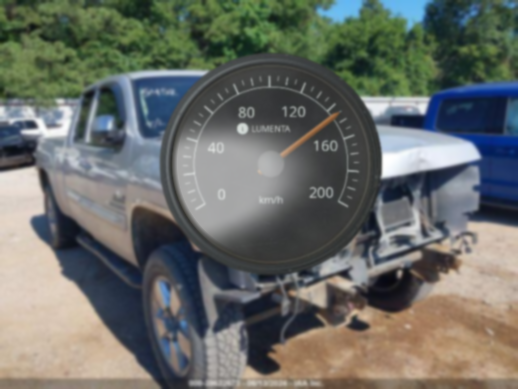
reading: 145 (km/h)
